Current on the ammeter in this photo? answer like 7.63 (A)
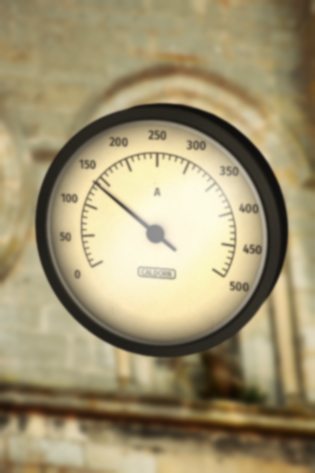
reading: 140 (A)
